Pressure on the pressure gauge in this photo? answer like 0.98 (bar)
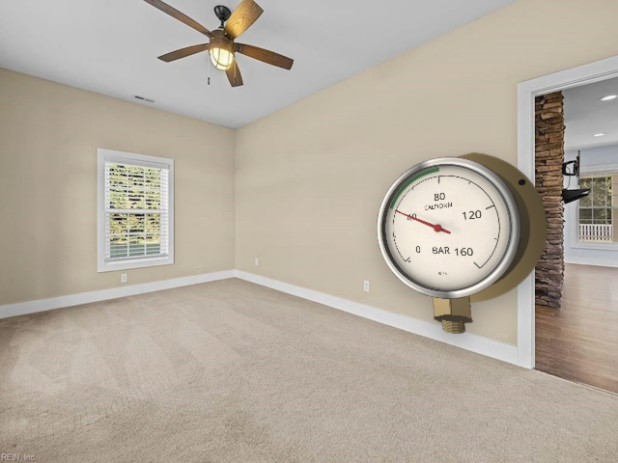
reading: 40 (bar)
